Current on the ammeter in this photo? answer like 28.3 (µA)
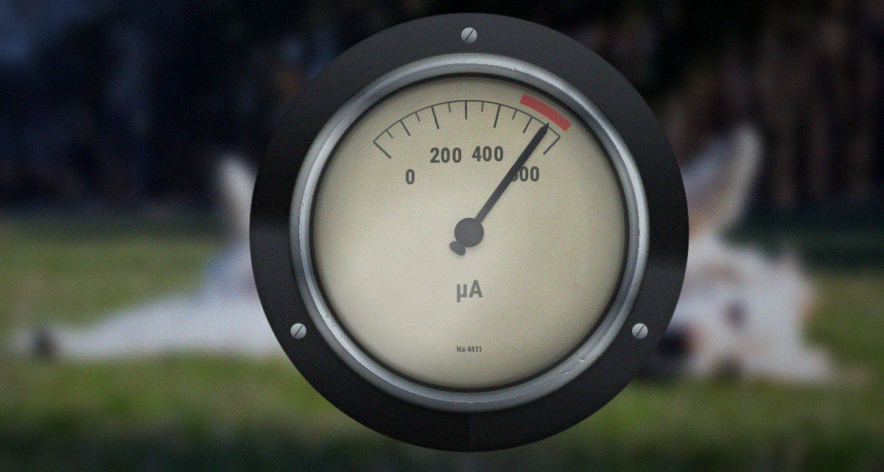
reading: 550 (µA)
